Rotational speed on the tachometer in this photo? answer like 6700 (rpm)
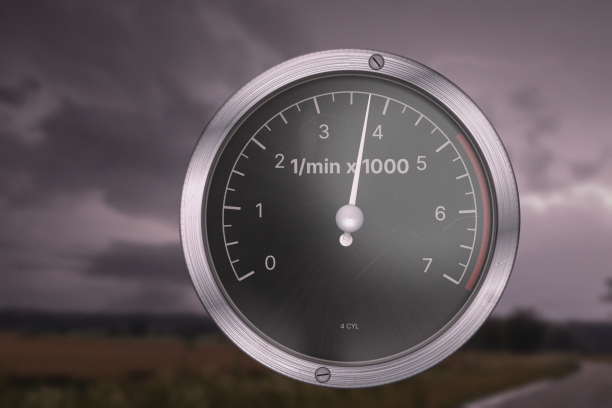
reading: 3750 (rpm)
